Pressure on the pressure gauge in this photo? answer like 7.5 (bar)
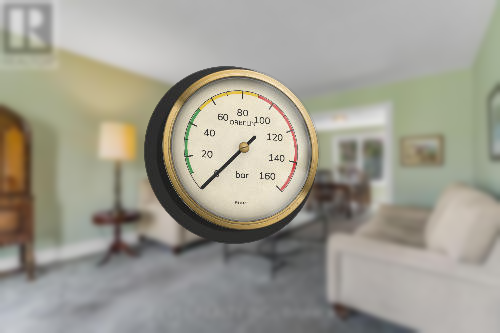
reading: 0 (bar)
